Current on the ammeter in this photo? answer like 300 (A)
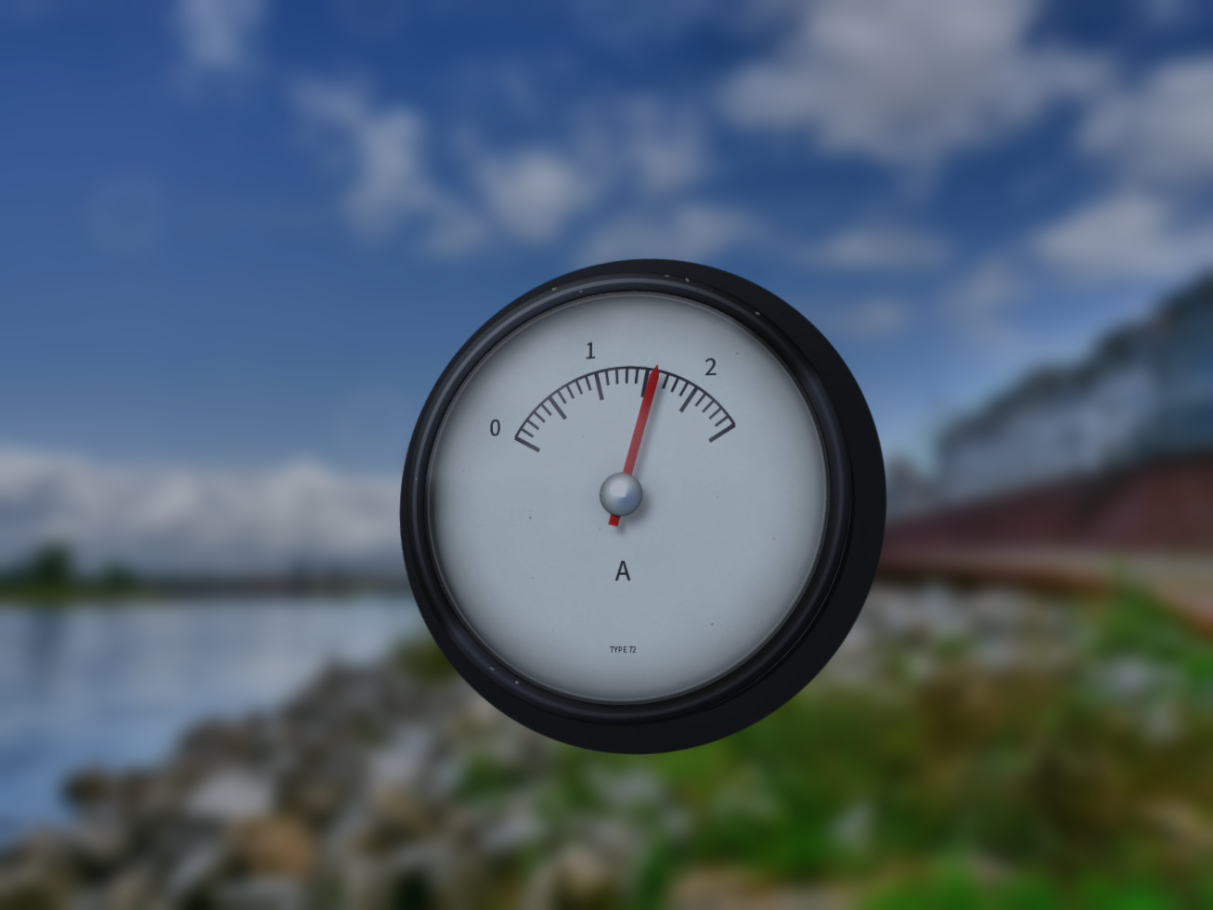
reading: 1.6 (A)
